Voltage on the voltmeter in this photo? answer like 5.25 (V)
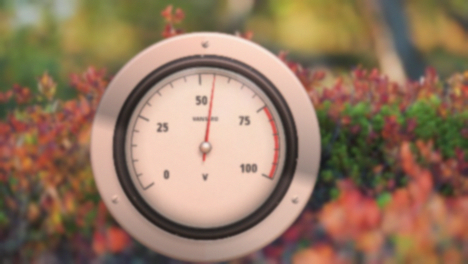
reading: 55 (V)
